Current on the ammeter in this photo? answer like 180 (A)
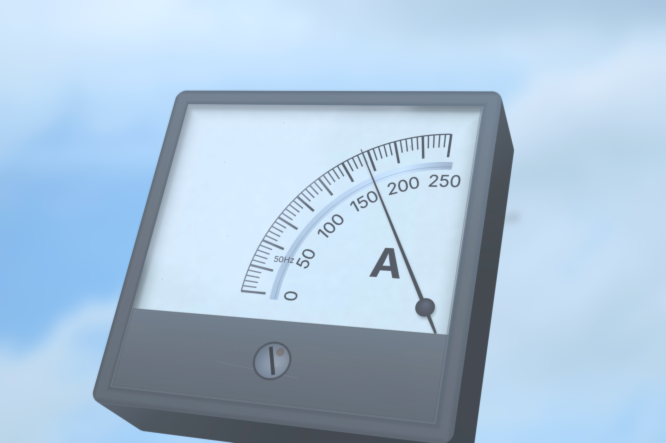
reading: 170 (A)
